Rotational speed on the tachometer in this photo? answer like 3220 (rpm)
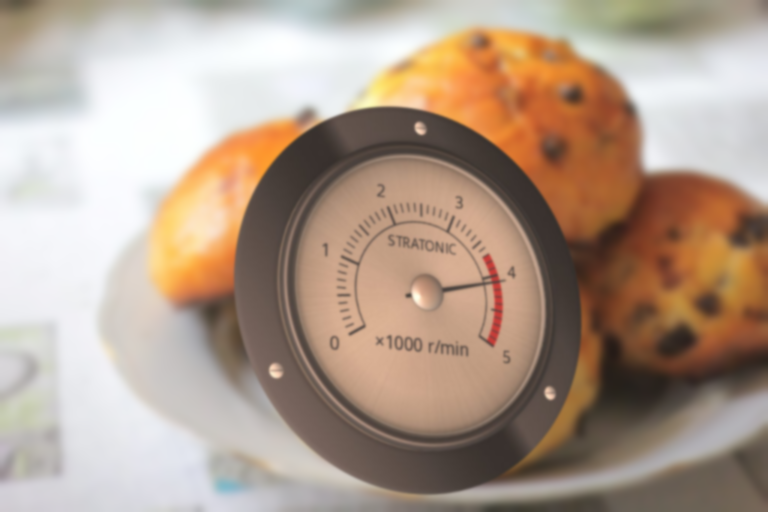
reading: 4100 (rpm)
